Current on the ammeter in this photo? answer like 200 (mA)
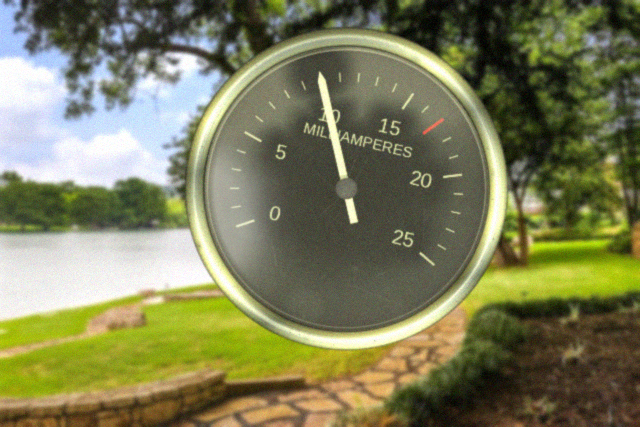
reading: 10 (mA)
